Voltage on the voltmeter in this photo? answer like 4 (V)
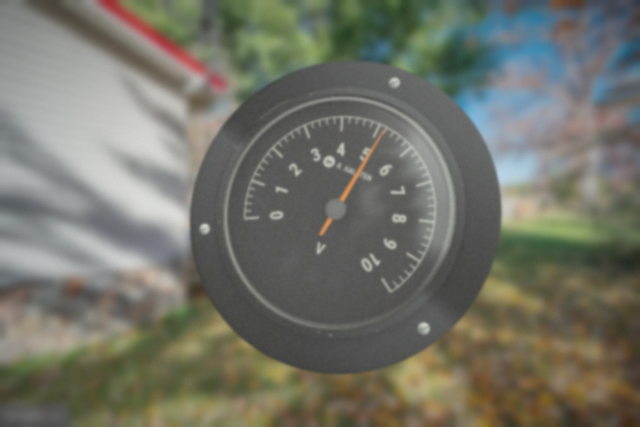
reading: 5.2 (V)
